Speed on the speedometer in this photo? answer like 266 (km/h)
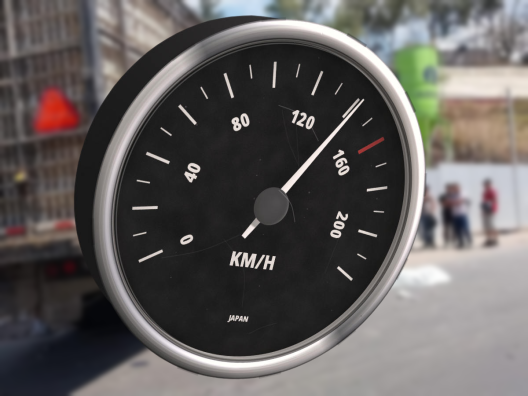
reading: 140 (km/h)
